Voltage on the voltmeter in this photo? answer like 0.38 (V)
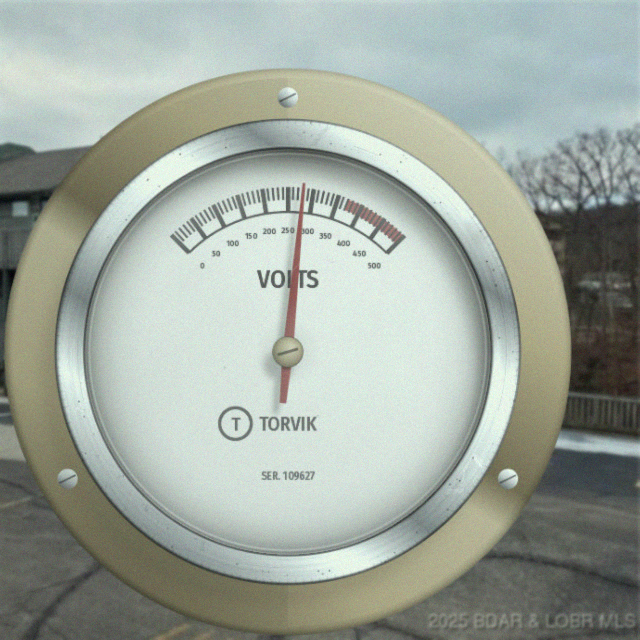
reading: 280 (V)
